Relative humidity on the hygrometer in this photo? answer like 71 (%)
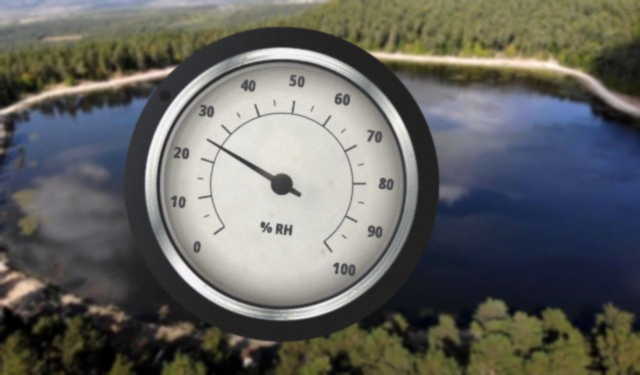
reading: 25 (%)
